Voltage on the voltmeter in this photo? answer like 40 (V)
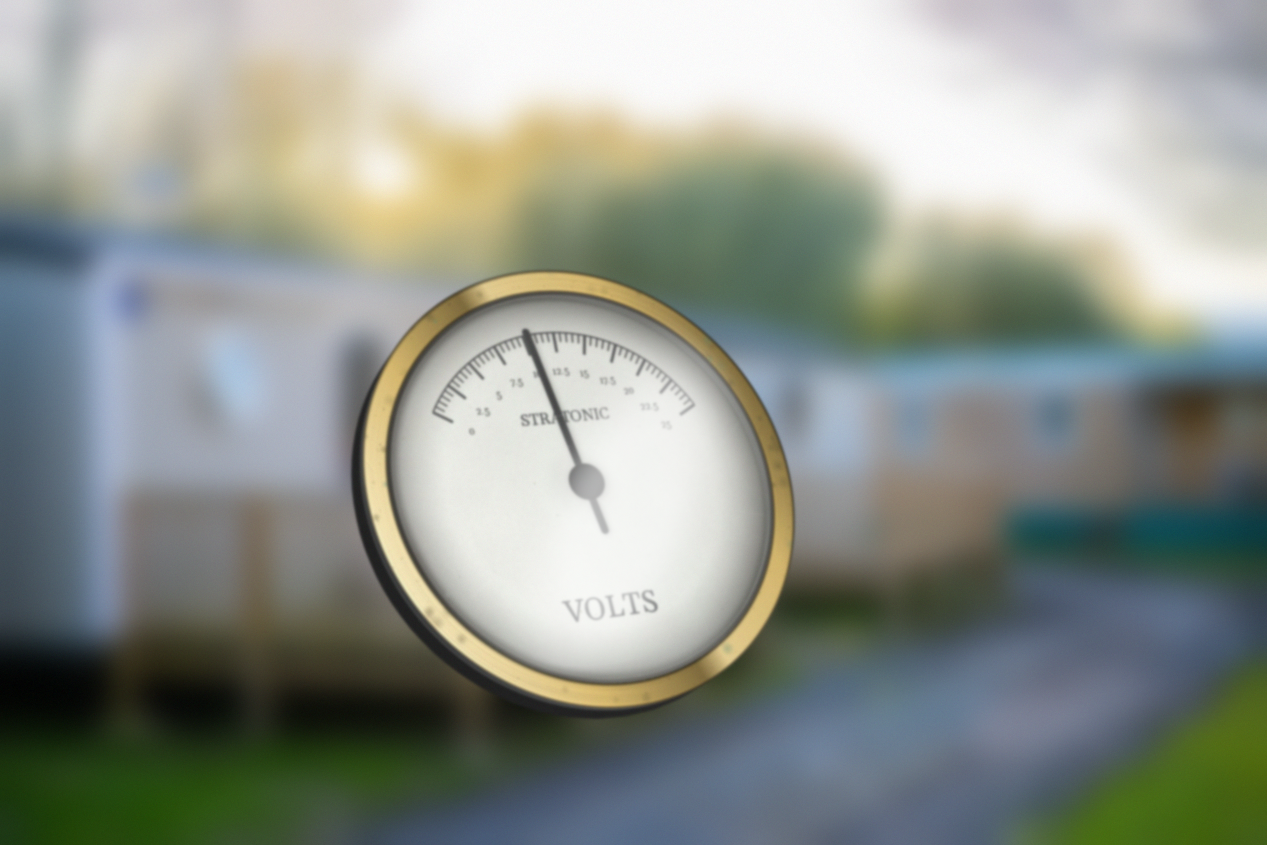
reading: 10 (V)
